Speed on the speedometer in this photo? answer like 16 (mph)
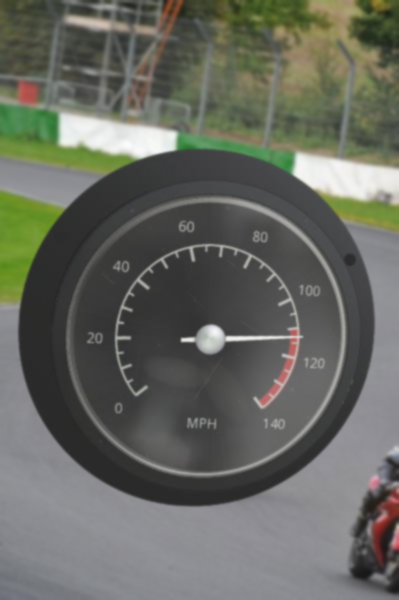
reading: 112.5 (mph)
